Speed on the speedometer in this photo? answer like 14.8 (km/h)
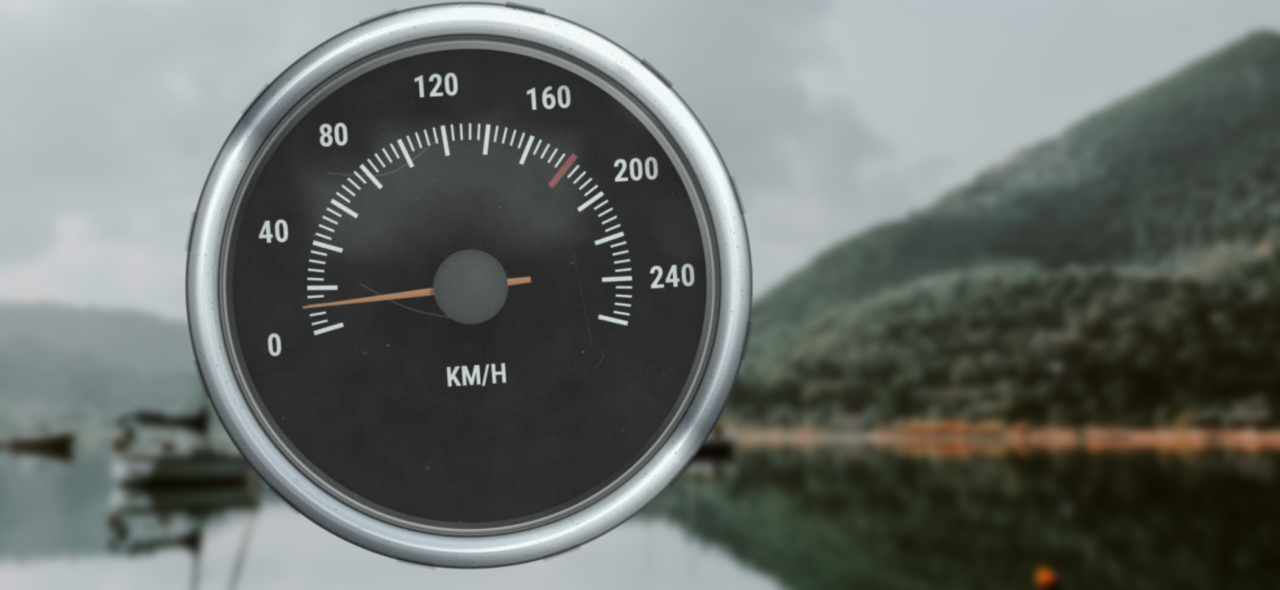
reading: 12 (km/h)
